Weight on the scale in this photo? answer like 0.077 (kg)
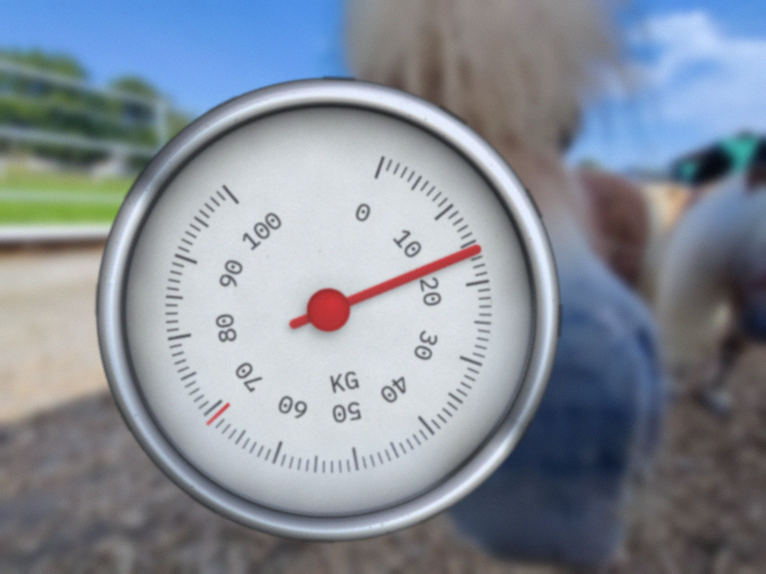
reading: 16 (kg)
